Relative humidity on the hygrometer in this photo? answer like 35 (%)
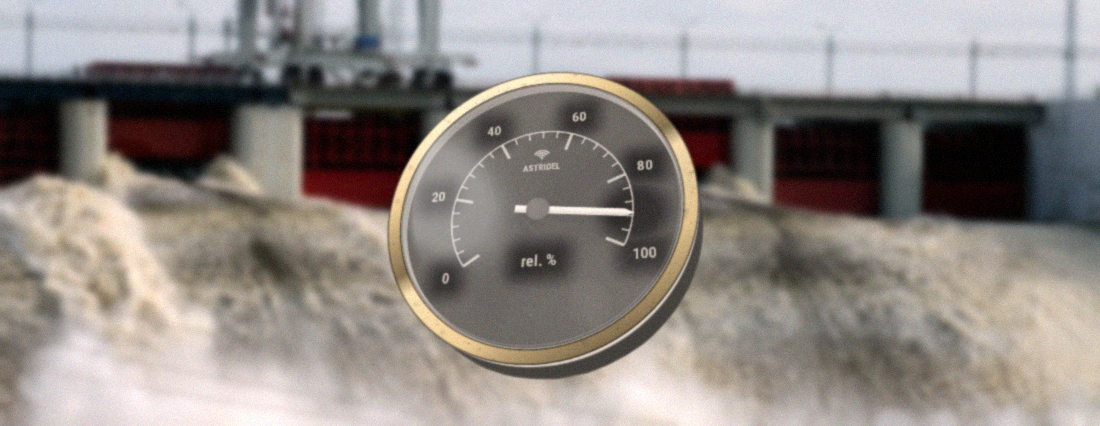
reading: 92 (%)
